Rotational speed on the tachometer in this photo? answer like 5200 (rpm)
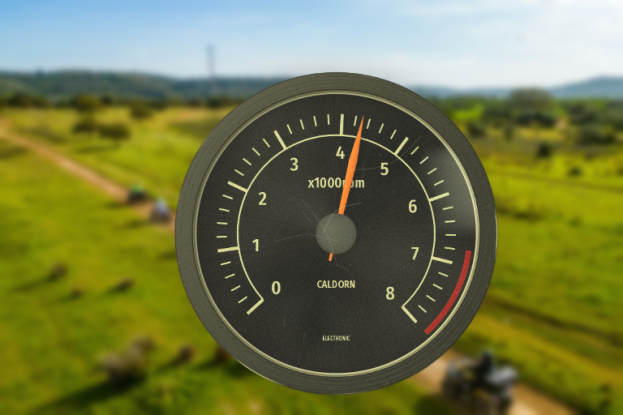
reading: 4300 (rpm)
